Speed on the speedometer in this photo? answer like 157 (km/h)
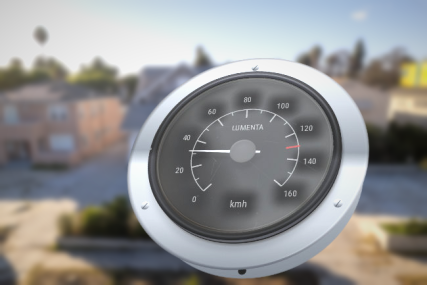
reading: 30 (km/h)
